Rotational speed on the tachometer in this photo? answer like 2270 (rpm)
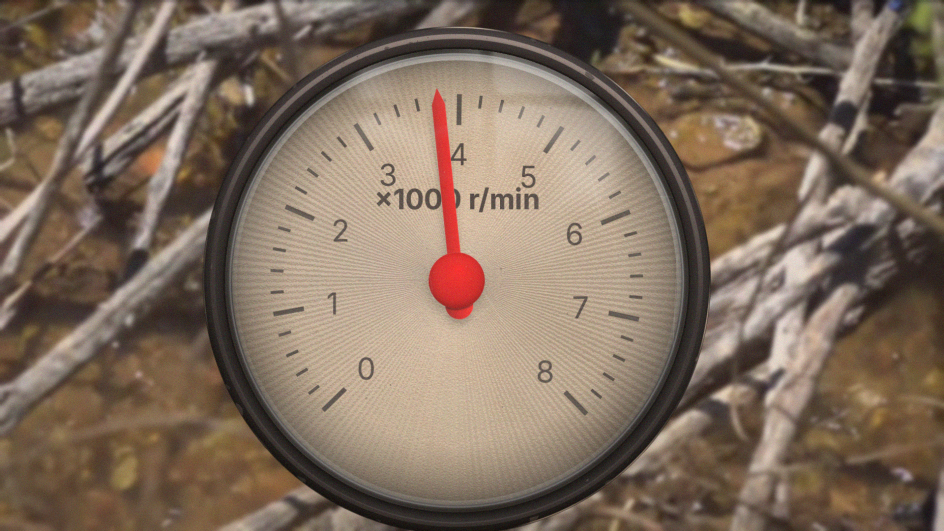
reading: 3800 (rpm)
